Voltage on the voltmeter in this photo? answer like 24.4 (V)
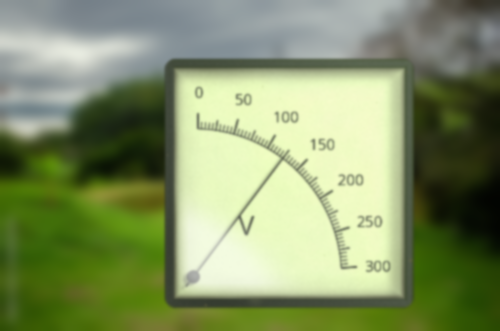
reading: 125 (V)
